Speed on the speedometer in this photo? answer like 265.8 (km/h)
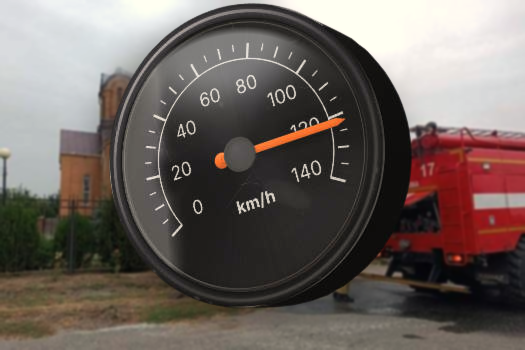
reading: 122.5 (km/h)
